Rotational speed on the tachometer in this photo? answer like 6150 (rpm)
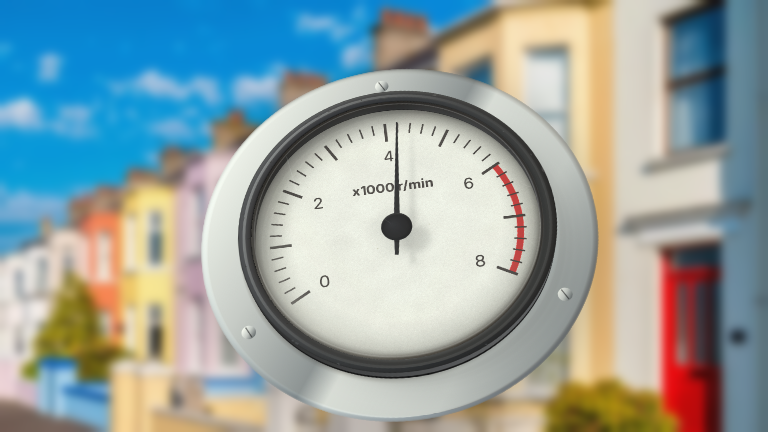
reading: 4200 (rpm)
